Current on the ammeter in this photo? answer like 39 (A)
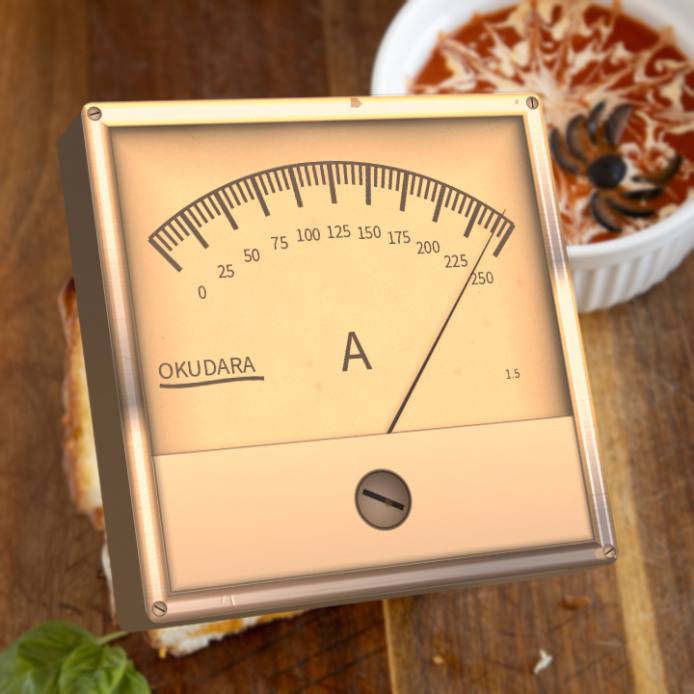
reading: 240 (A)
